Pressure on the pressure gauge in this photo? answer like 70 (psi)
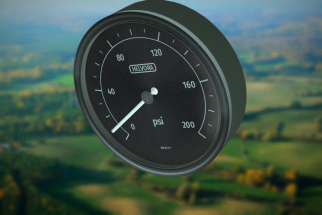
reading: 10 (psi)
